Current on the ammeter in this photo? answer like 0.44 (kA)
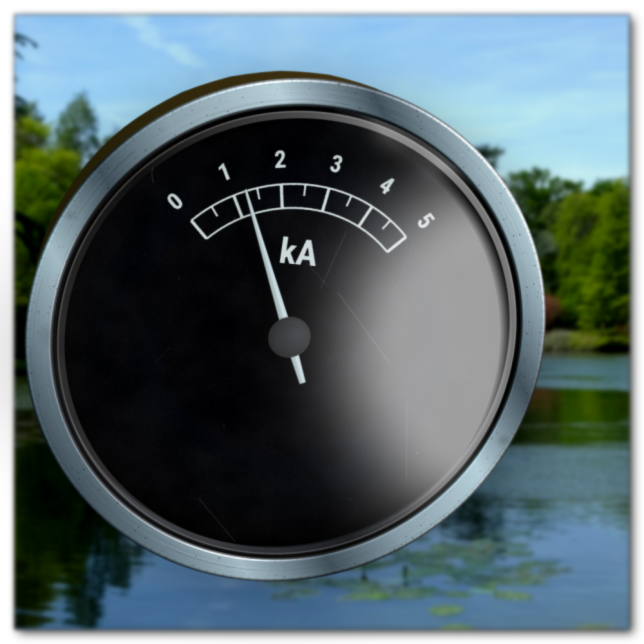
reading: 1.25 (kA)
